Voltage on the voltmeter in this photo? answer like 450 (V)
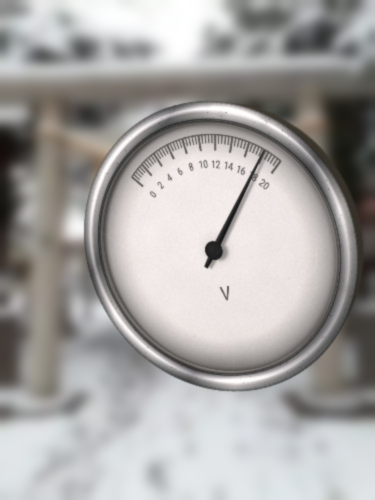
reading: 18 (V)
